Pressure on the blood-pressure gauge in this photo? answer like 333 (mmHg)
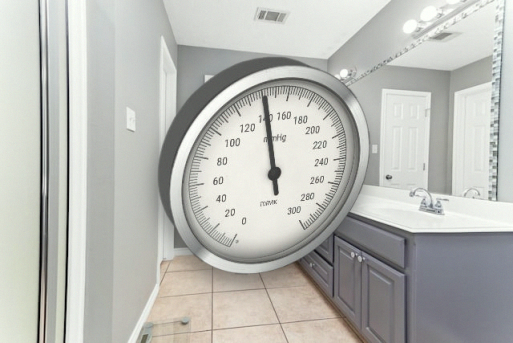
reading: 140 (mmHg)
